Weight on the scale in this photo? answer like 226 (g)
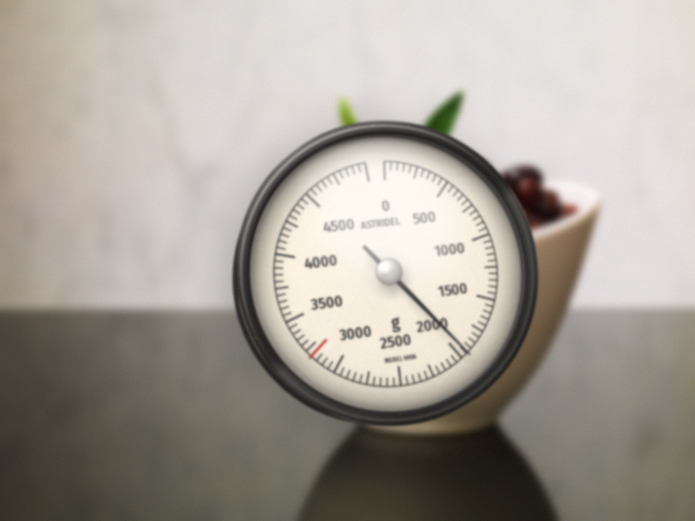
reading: 1950 (g)
